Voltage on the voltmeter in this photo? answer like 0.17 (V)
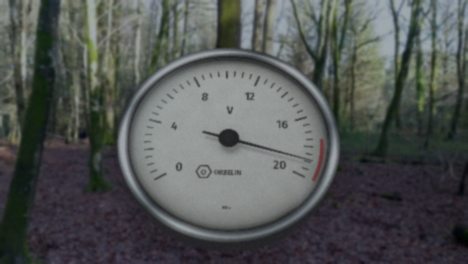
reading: 19 (V)
